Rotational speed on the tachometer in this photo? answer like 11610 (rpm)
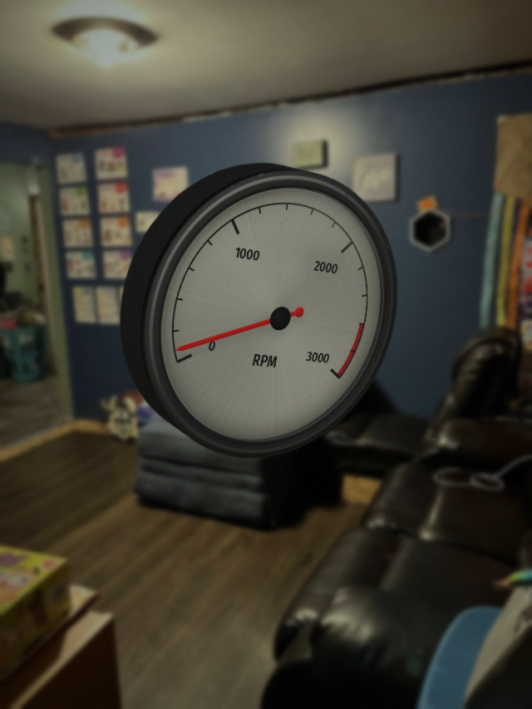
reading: 100 (rpm)
